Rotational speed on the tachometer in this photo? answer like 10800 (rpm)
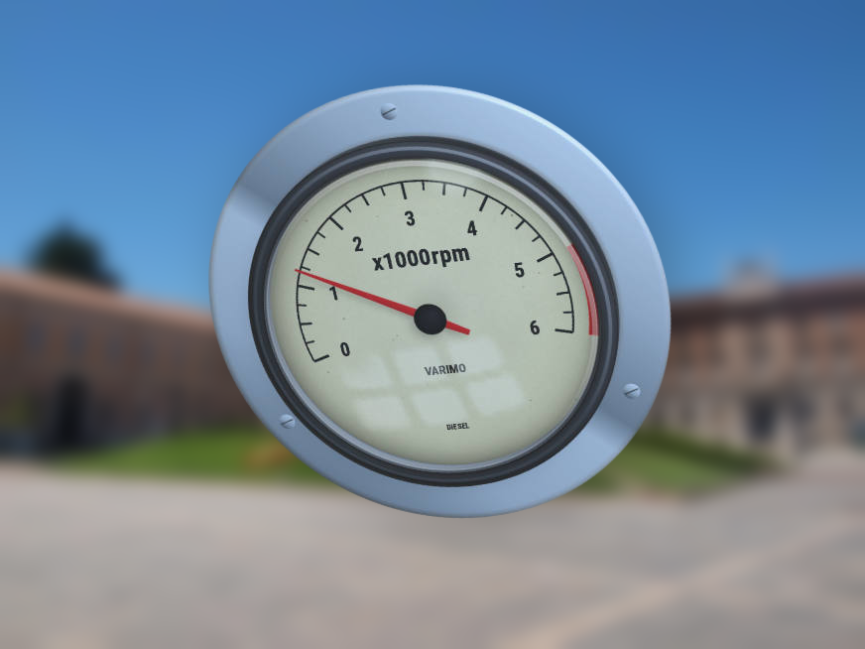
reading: 1250 (rpm)
